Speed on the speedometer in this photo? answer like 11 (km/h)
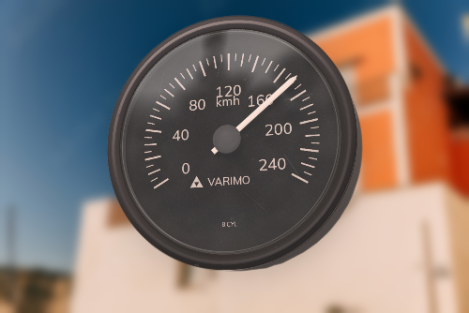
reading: 170 (km/h)
